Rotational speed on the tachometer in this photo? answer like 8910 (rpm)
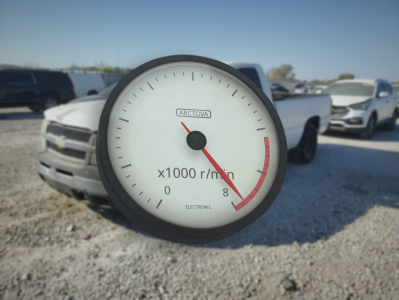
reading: 7800 (rpm)
